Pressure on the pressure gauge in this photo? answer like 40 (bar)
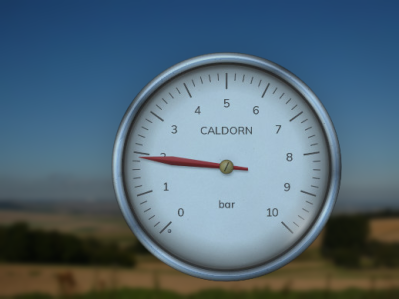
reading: 1.9 (bar)
